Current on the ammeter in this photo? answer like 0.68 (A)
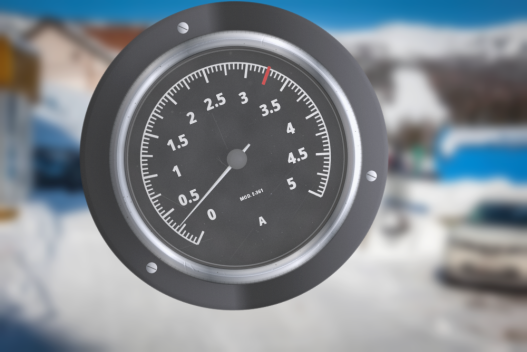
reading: 0.3 (A)
